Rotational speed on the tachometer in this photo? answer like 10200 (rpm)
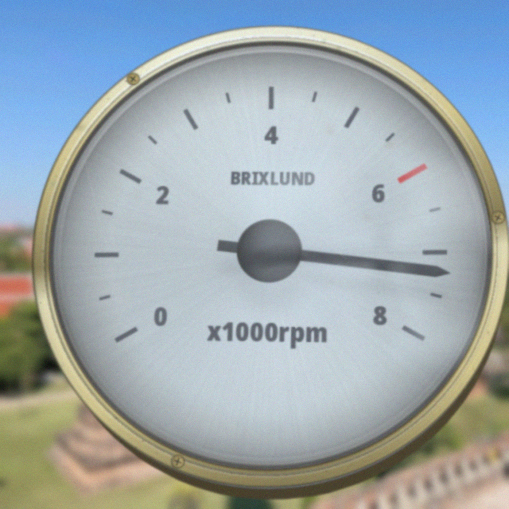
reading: 7250 (rpm)
